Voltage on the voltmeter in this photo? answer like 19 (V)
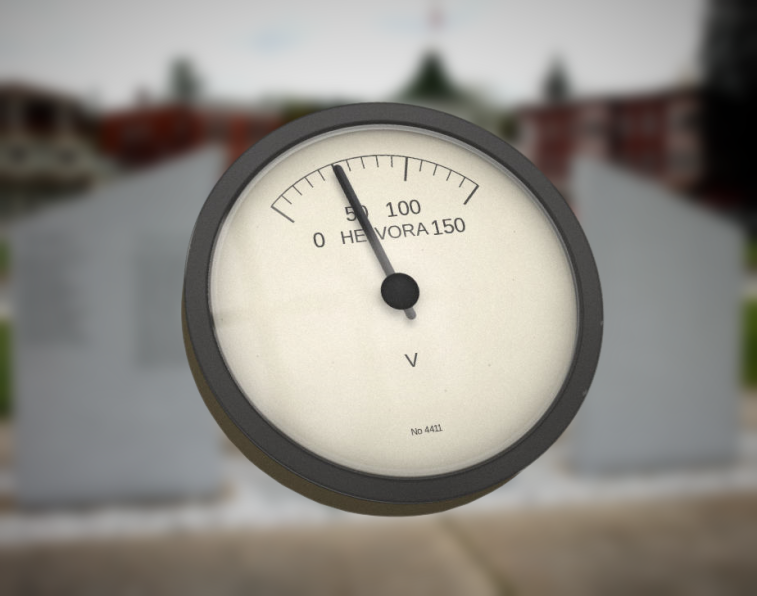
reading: 50 (V)
